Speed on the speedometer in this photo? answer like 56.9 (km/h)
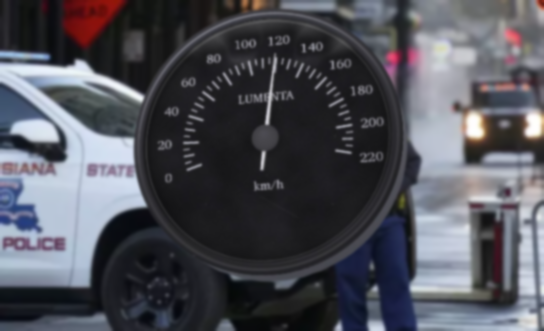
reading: 120 (km/h)
